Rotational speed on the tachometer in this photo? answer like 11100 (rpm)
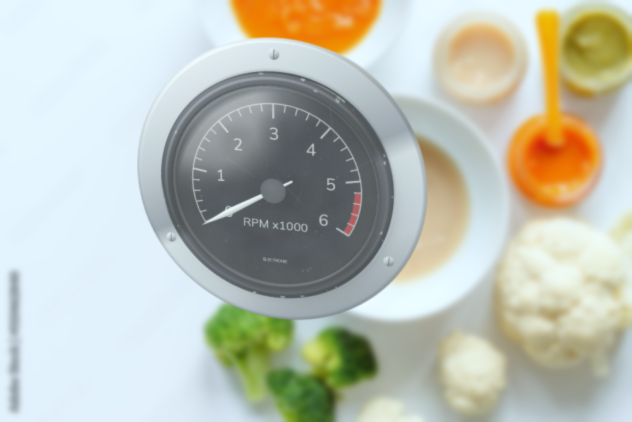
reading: 0 (rpm)
